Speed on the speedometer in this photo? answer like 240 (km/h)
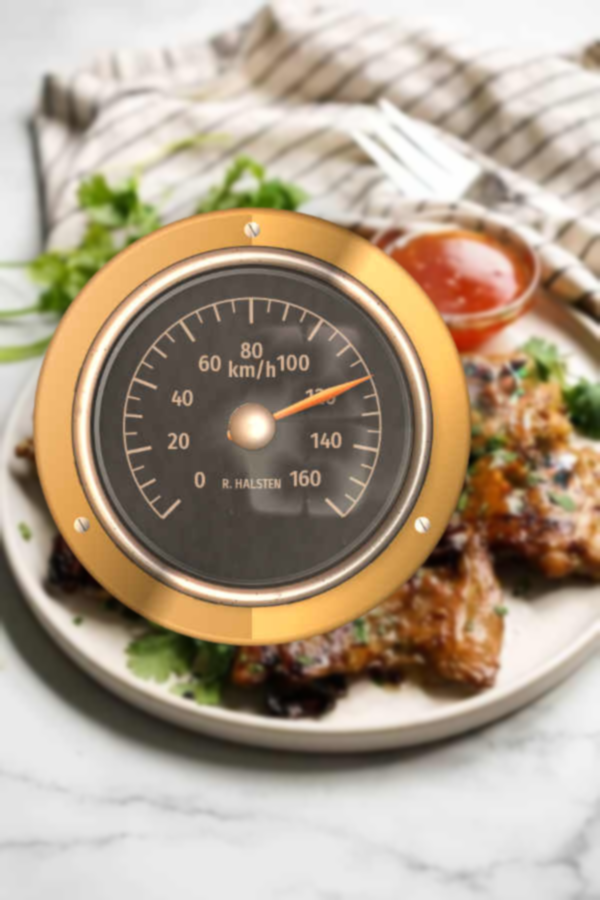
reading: 120 (km/h)
